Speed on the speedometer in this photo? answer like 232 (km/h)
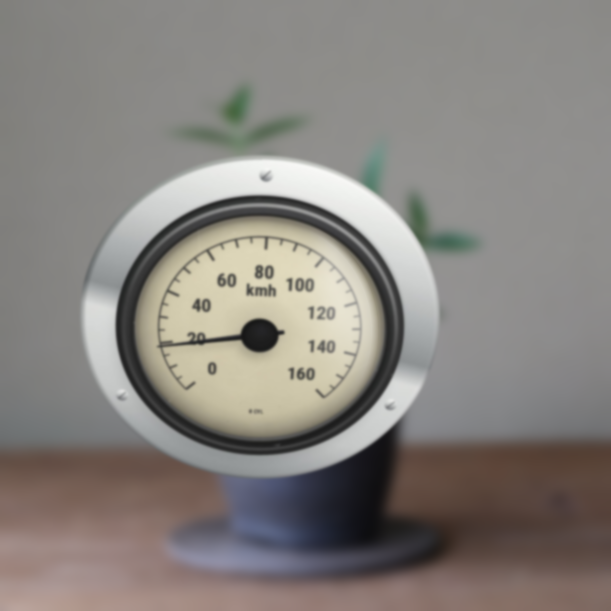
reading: 20 (km/h)
